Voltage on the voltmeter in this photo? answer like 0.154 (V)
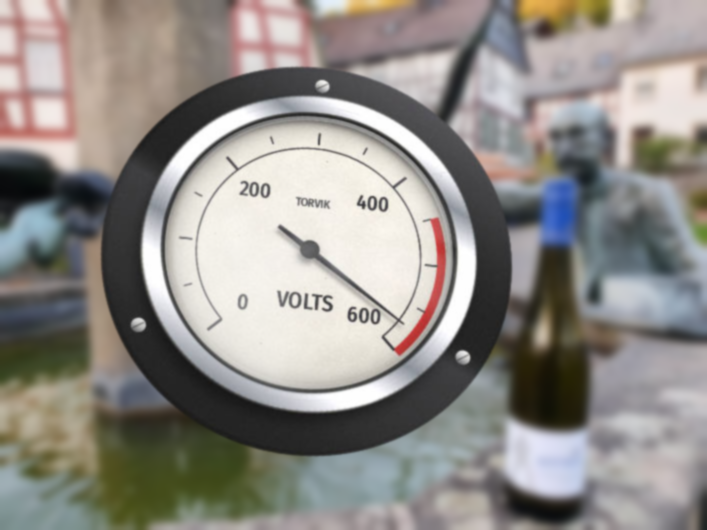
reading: 575 (V)
